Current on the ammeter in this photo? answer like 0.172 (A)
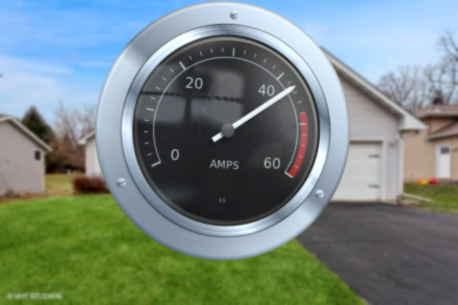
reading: 43 (A)
